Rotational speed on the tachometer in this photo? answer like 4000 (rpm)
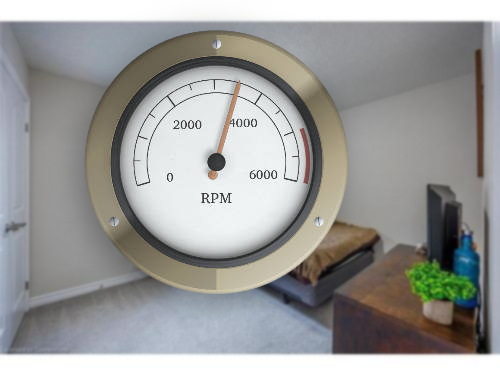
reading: 3500 (rpm)
